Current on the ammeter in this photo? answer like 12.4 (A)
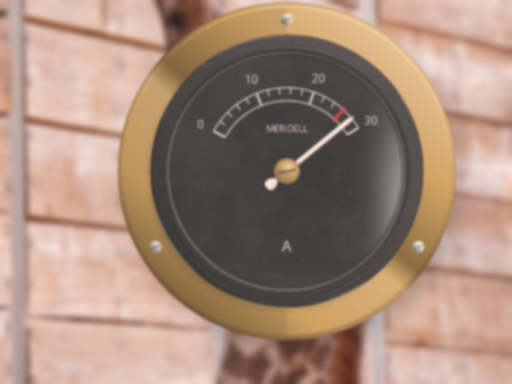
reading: 28 (A)
